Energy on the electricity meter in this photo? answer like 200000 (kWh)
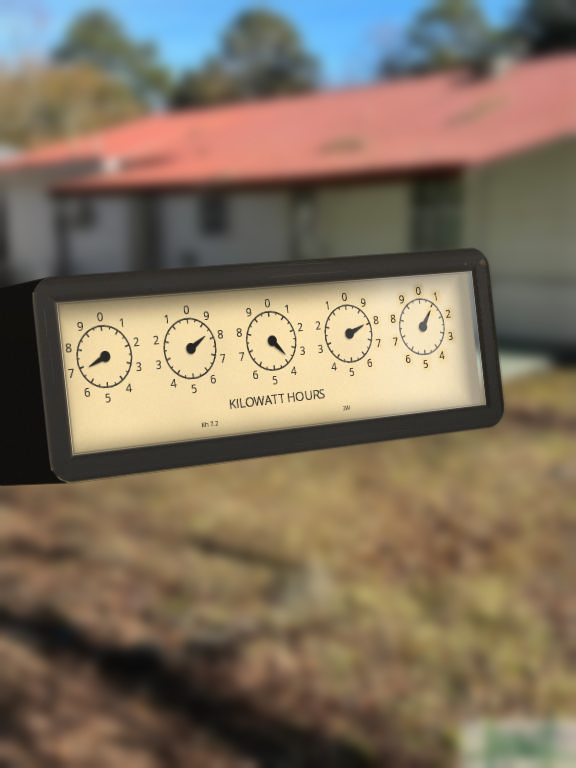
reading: 68381 (kWh)
